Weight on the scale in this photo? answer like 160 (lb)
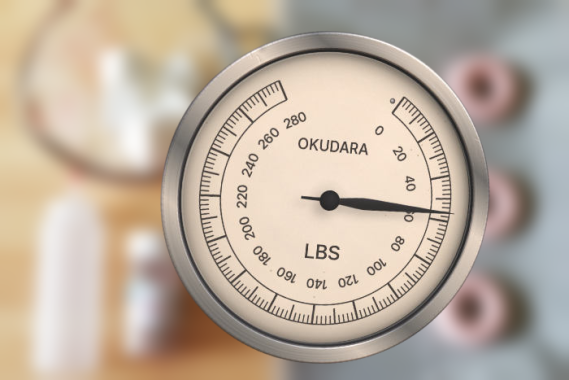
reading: 56 (lb)
